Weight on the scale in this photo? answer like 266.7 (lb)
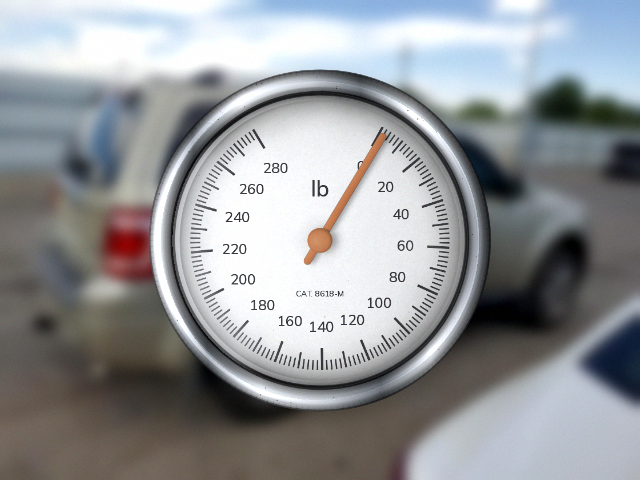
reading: 2 (lb)
